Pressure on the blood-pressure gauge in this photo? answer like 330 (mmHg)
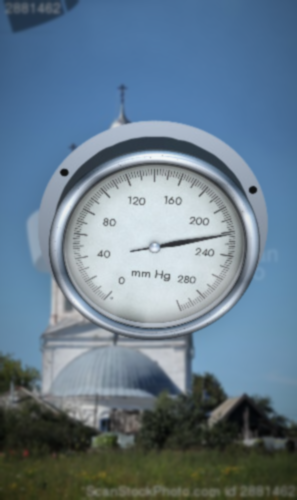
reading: 220 (mmHg)
